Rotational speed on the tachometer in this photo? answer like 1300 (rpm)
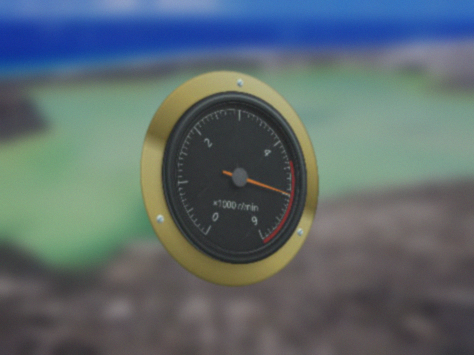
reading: 5000 (rpm)
